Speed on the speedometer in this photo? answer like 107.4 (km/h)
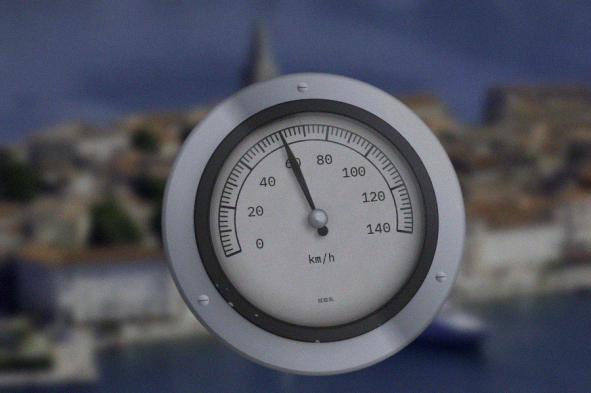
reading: 60 (km/h)
